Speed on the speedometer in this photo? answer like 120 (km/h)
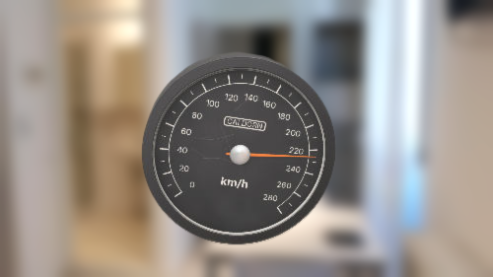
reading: 225 (km/h)
